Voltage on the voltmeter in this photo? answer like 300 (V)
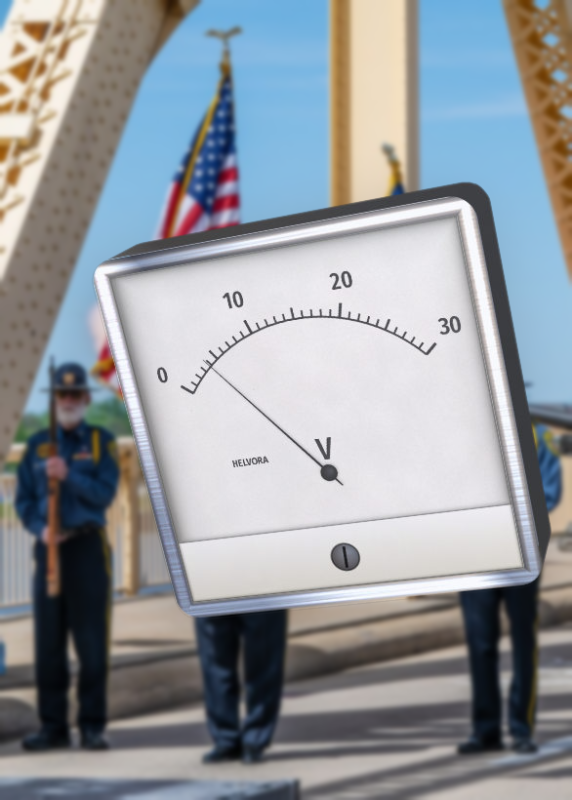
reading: 4 (V)
